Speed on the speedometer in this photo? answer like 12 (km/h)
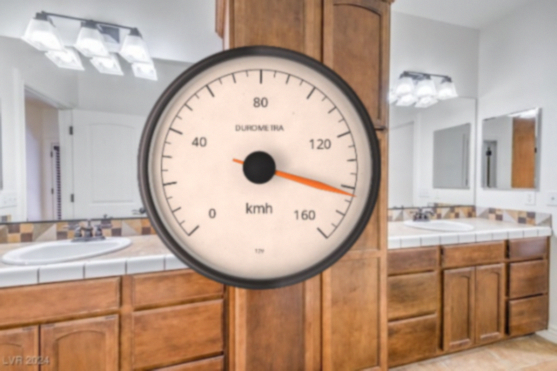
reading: 142.5 (km/h)
